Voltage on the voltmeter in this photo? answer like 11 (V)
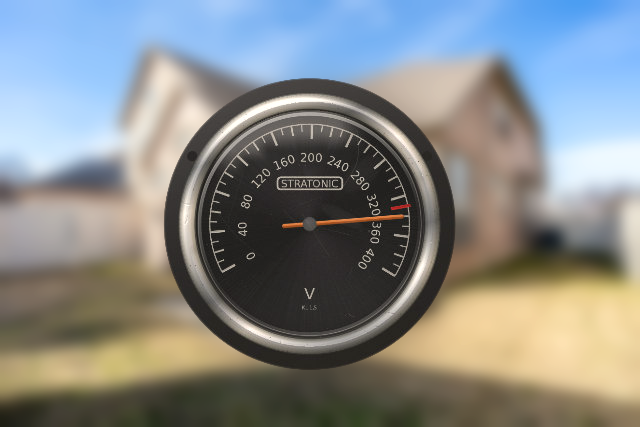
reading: 340 (V)
